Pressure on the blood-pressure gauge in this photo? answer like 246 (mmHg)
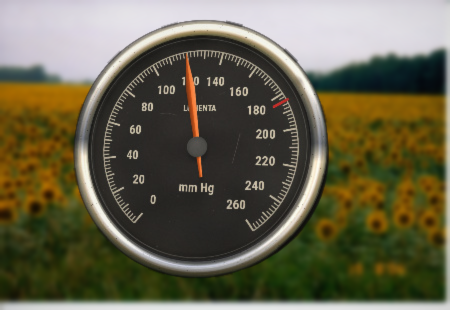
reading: 120 (mmHg)
